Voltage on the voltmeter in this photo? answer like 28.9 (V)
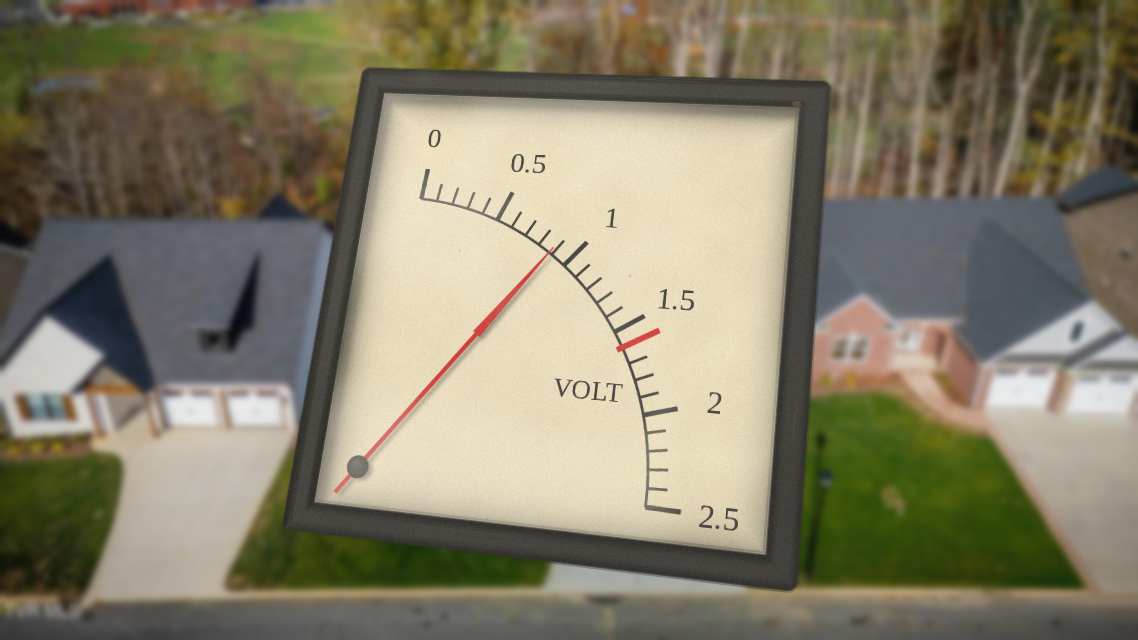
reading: 0.9 (V)
